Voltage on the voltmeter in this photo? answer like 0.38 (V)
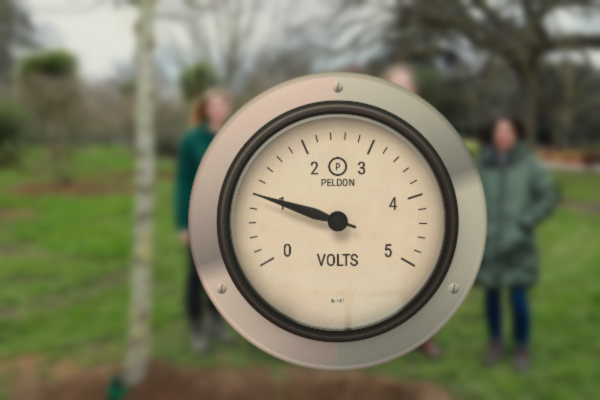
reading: 1 (V)
